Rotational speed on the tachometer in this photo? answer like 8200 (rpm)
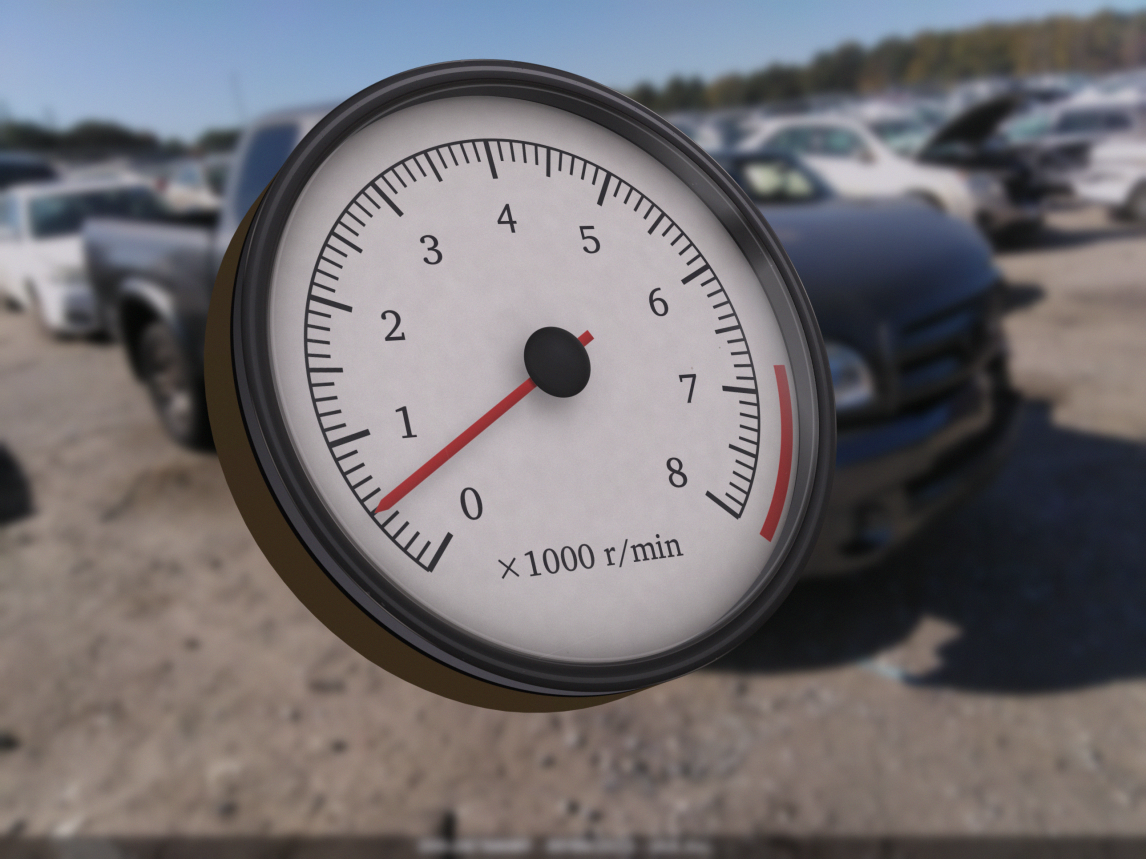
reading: 500 (rpm)
